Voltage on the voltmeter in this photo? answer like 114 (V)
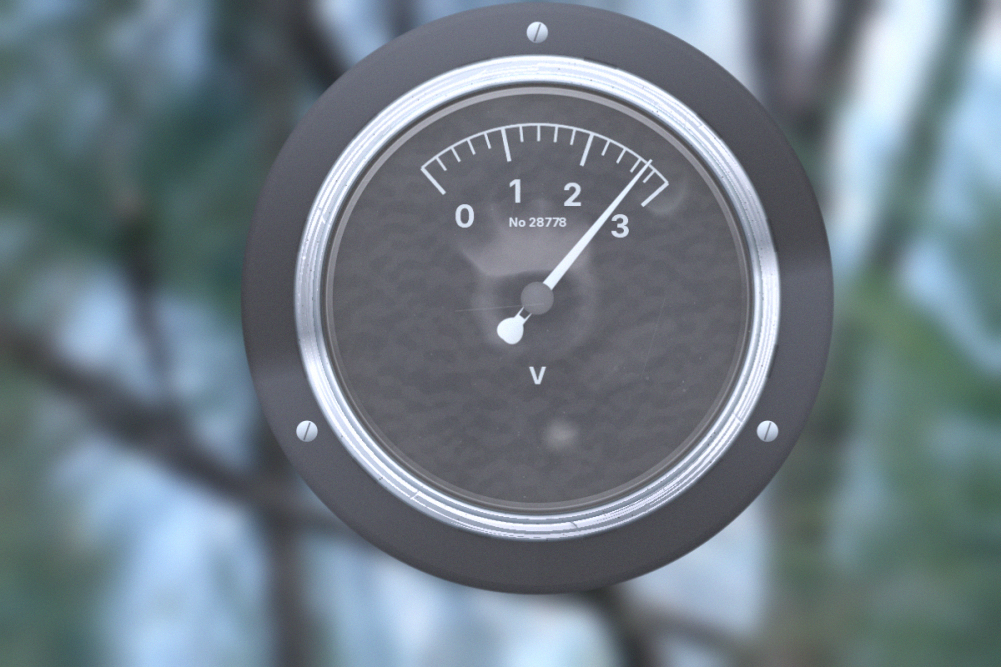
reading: 2.7 (V)
